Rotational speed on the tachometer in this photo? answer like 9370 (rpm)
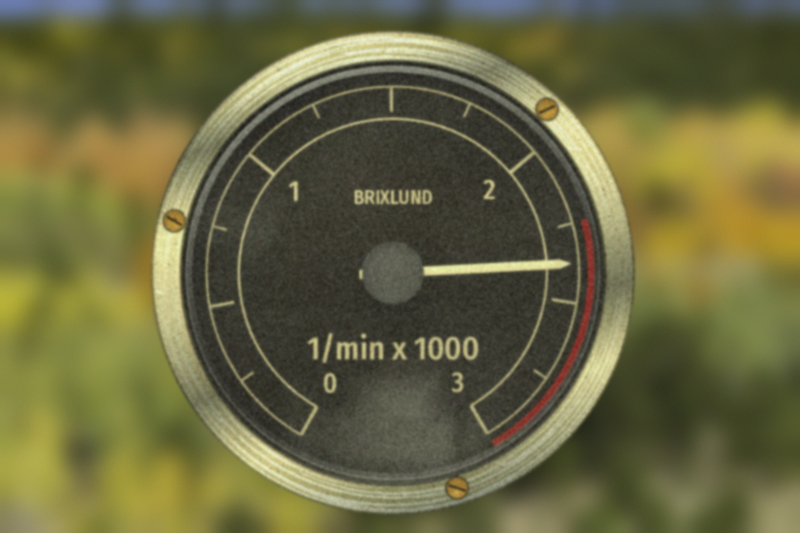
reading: 2375 (rpm)
